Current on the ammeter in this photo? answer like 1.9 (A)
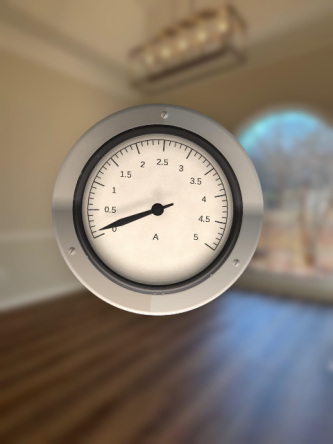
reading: 0.1 (A)
